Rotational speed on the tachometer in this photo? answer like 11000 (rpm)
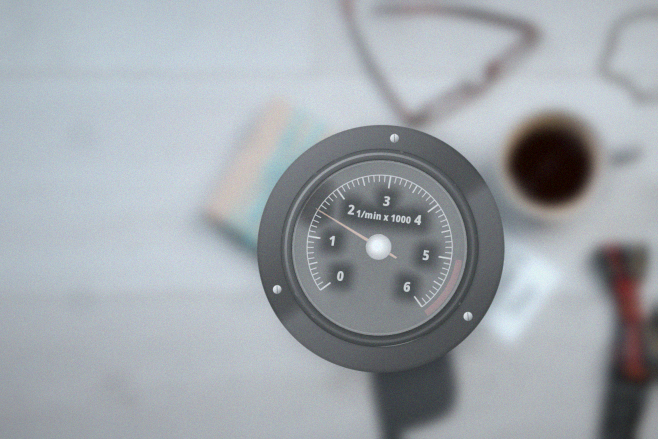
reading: 1500 (rpm)
